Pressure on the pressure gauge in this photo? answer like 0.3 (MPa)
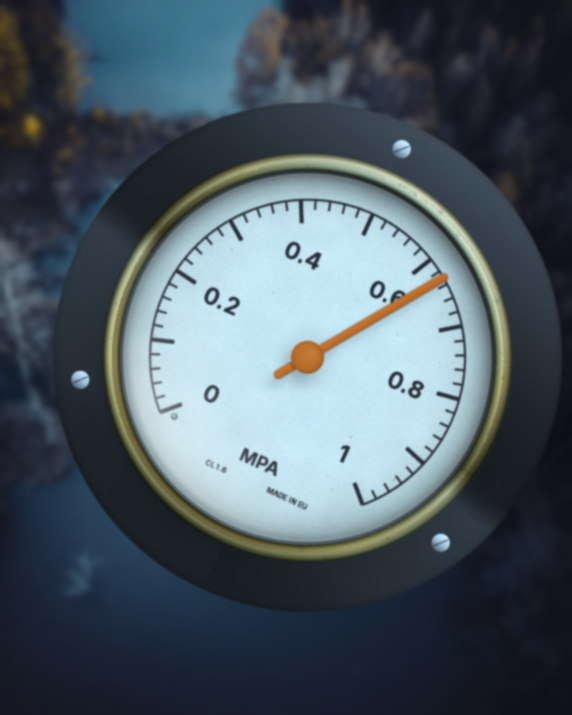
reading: 0.63 (MPa)
